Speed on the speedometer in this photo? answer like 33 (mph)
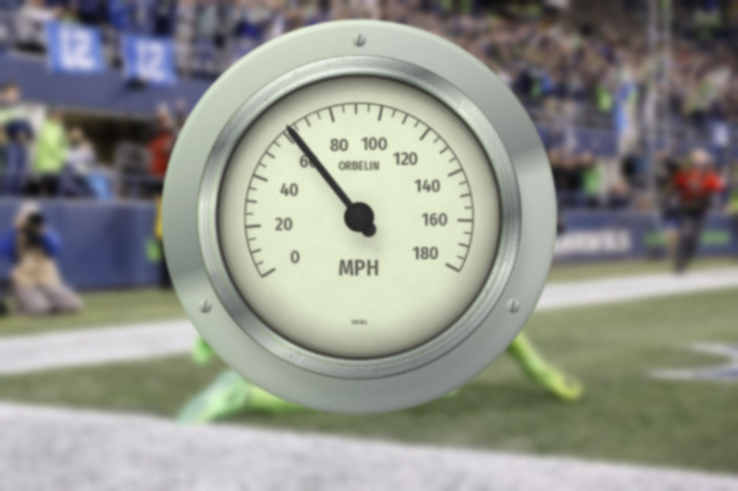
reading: 62.5 (mph)
